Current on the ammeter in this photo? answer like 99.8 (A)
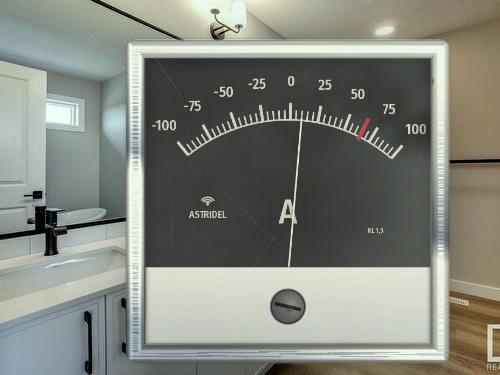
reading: 10 (A)
